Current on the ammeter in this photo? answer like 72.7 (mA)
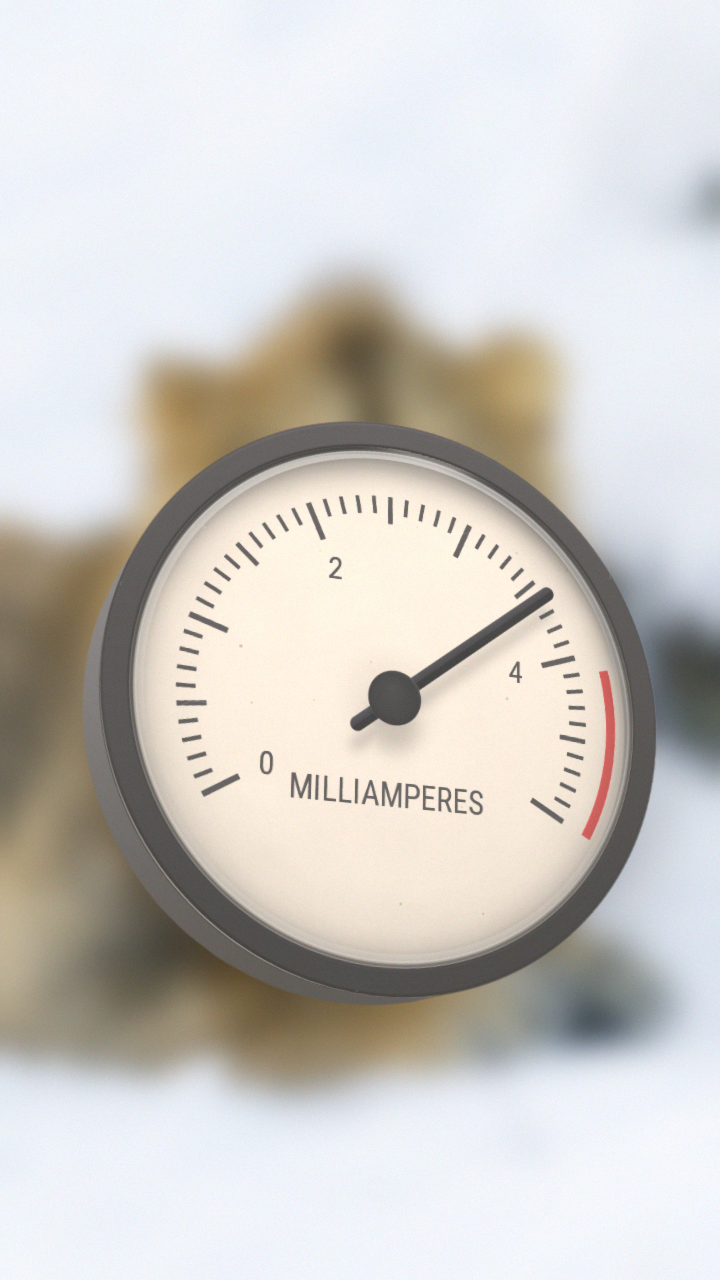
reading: 3.6 (mA)
